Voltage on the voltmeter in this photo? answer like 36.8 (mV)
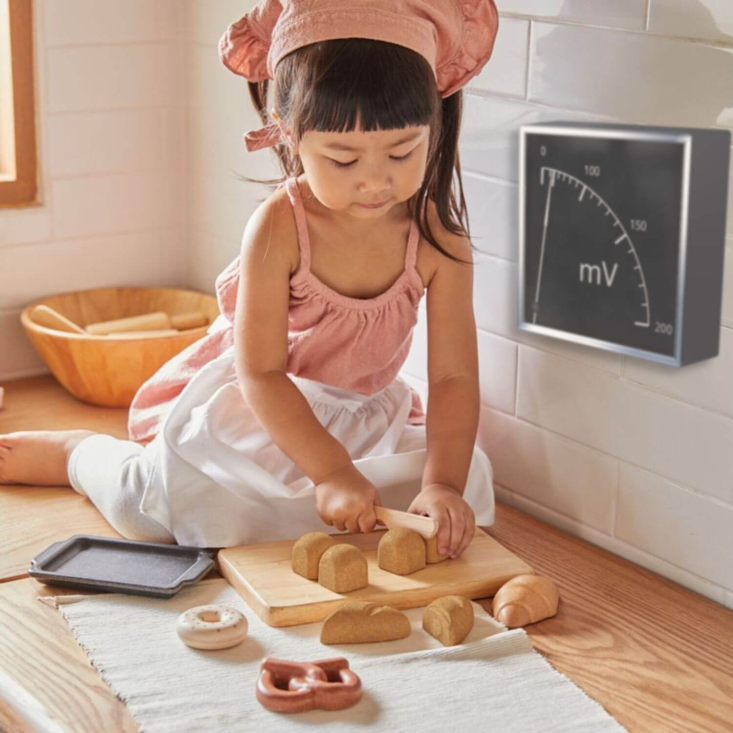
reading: 50 (mV)
